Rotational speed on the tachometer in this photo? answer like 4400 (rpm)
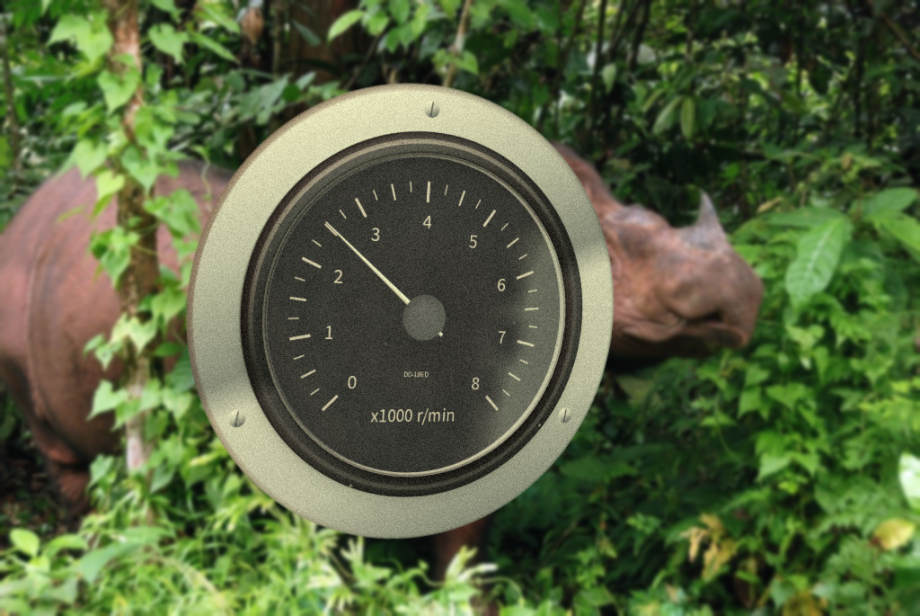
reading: 2500 (rpm)
